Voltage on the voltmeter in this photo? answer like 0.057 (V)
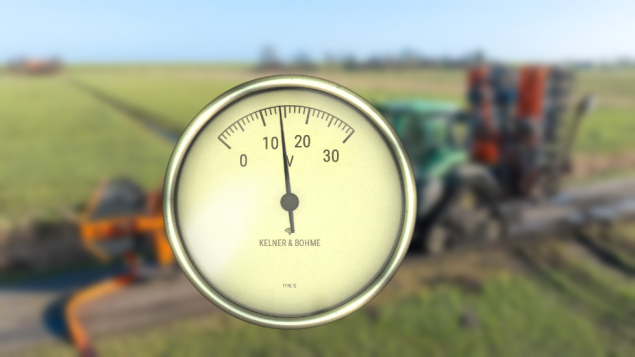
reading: 14 (V)
